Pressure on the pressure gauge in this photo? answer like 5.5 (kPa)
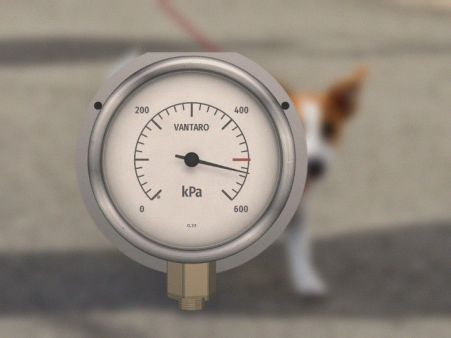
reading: 530 (kPa)
